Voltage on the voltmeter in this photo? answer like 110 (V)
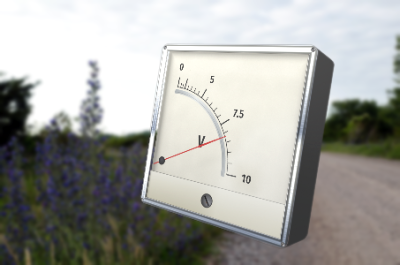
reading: 8.25 (V)
